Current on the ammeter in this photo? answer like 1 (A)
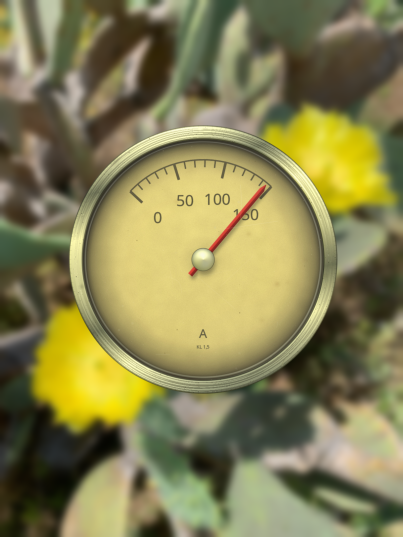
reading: 145 (A)
